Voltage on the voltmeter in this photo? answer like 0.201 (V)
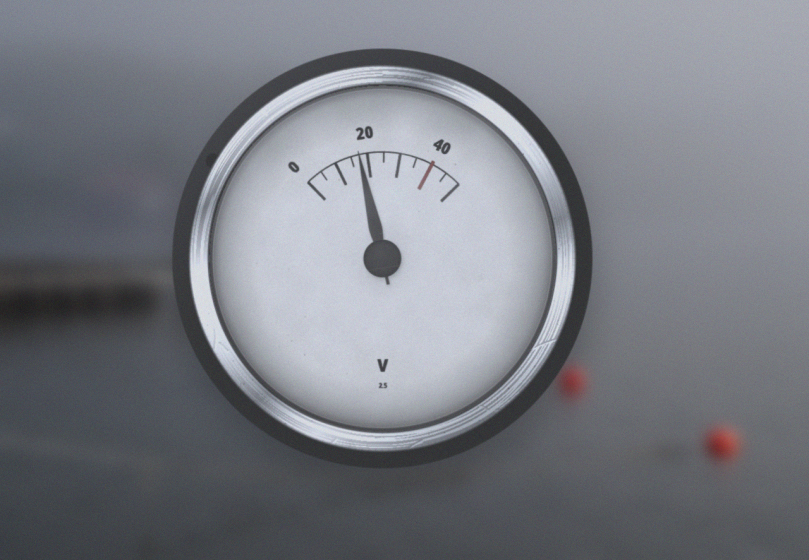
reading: 17.5 (V)
